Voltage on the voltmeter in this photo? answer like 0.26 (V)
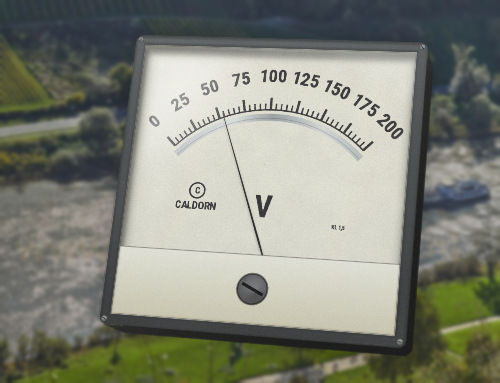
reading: 55 (V)
